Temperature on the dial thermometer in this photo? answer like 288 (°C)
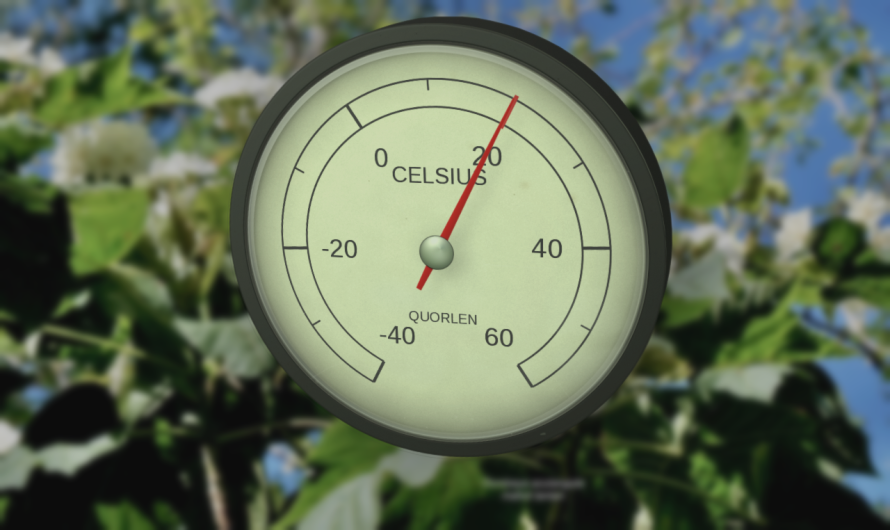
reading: 20 (°C)
